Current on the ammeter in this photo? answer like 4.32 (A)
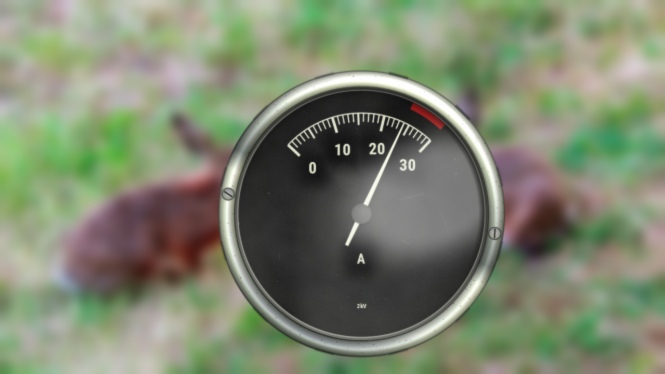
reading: 24 (A)
